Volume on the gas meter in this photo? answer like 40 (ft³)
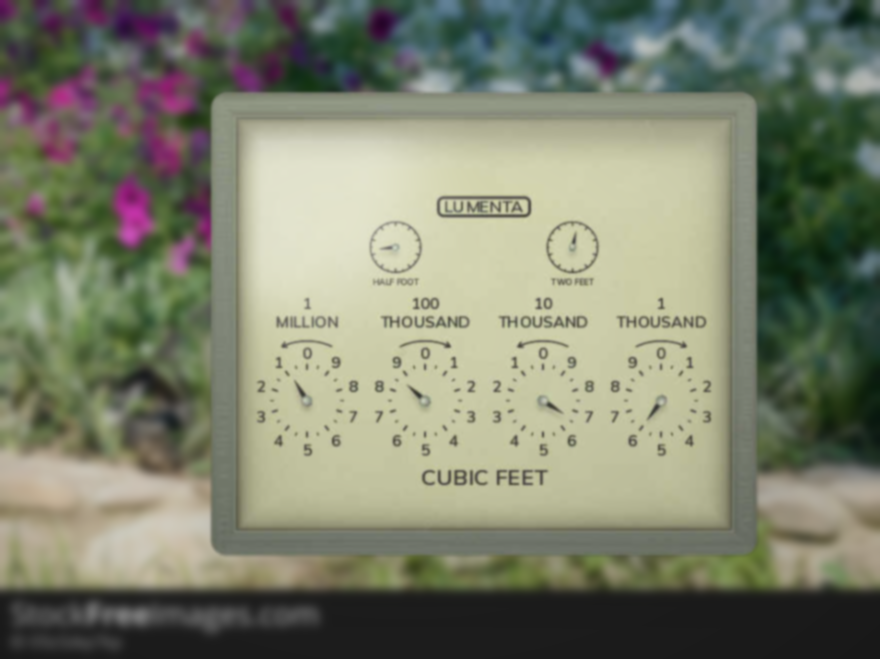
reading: 86600 (ft³)
